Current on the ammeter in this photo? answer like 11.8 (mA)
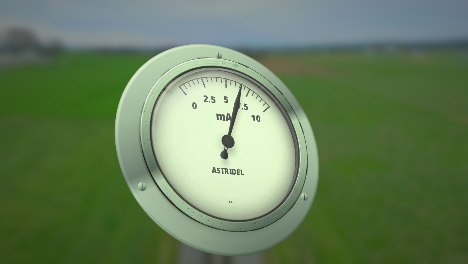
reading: 6.5 (mA)
